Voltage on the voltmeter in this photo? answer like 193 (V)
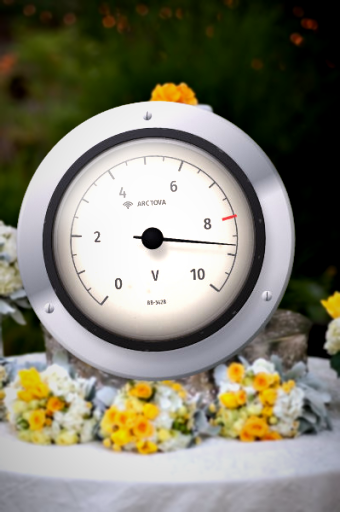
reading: 8.75 (V)
